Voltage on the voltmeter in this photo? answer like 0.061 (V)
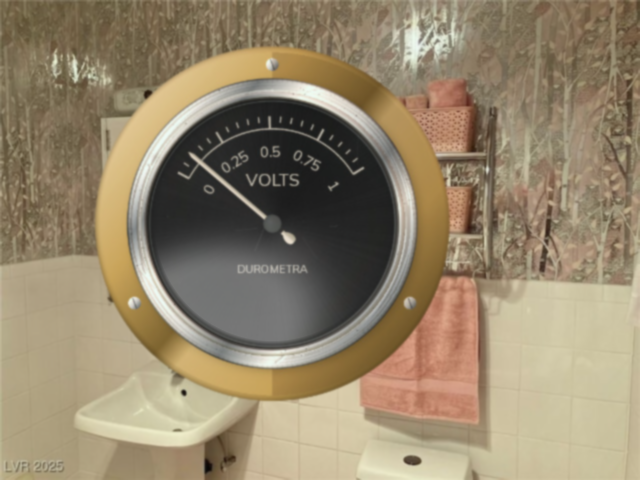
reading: 0.1 (V)
